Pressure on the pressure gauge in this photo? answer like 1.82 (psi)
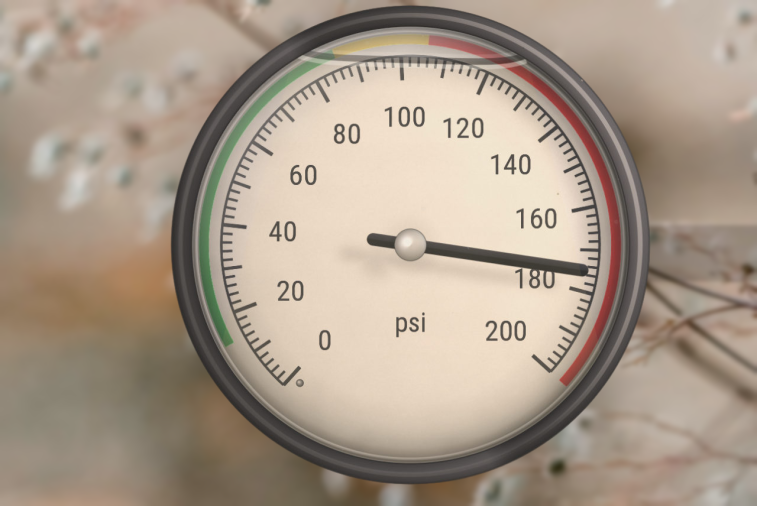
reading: 175 (psi)
